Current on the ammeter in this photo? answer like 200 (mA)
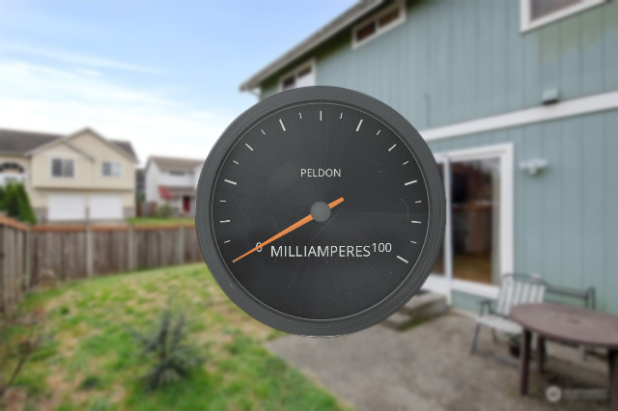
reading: 0 (mA)
